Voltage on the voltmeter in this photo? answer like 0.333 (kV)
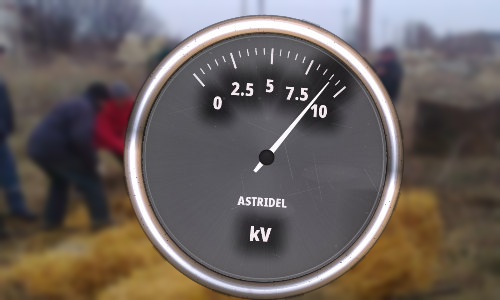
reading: 9 (kV)
